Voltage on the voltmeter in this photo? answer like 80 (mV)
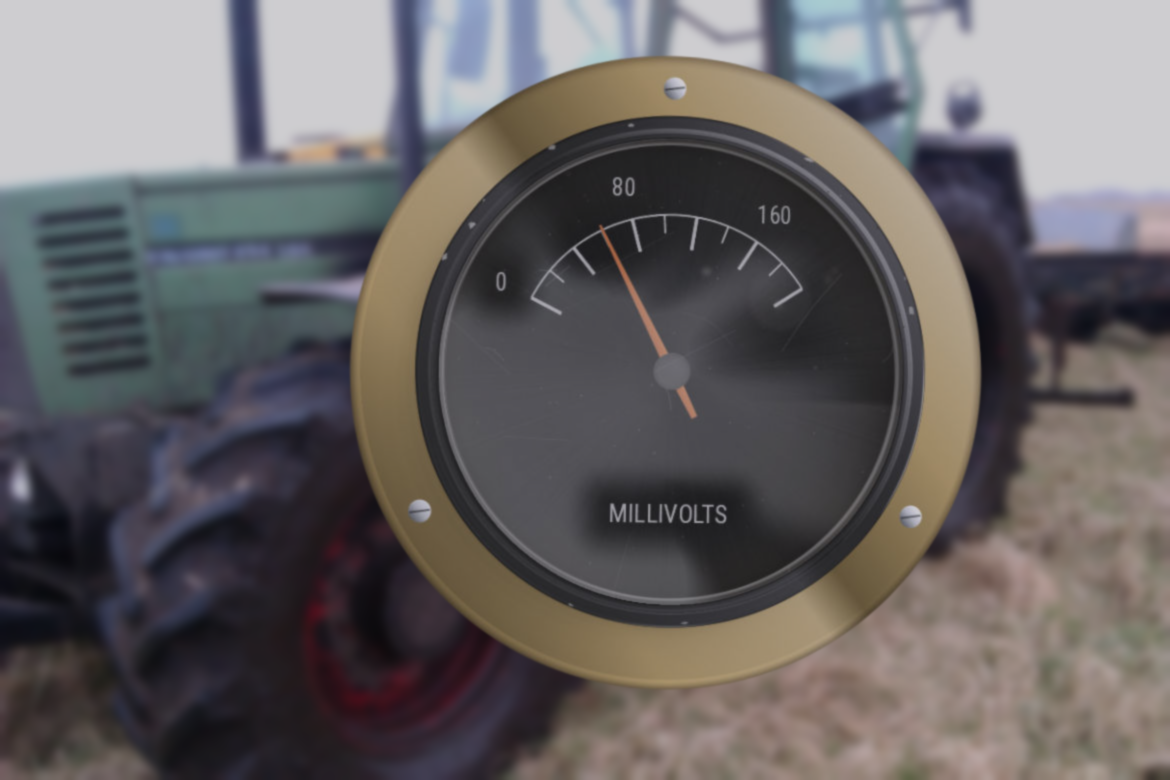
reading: 60 (mV)
